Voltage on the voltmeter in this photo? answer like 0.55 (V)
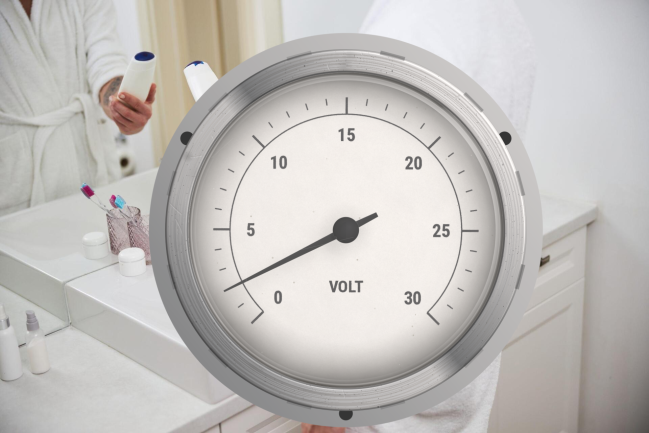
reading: 2 (V)
